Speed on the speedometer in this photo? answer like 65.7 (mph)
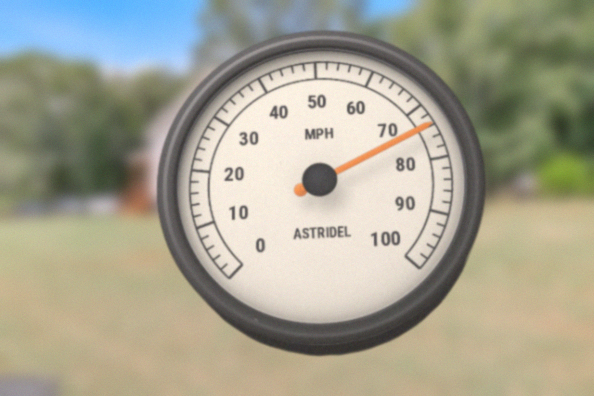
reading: 74 (mph)
